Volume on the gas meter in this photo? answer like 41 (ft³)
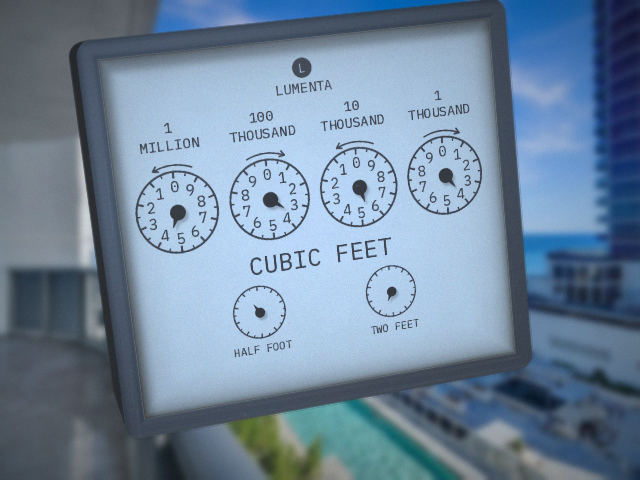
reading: 435400 (ft³)
